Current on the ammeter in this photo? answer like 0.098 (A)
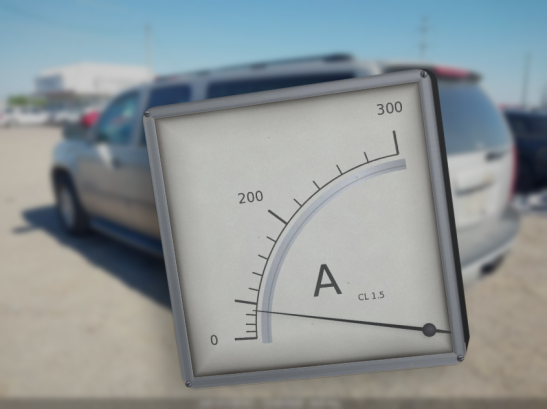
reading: 90 (A)
